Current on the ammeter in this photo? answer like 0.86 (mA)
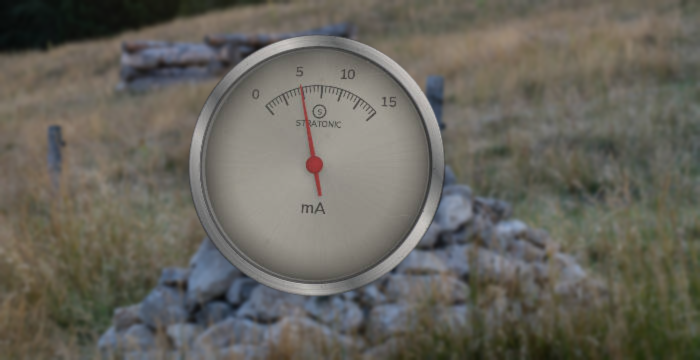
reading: 5 (mA)
